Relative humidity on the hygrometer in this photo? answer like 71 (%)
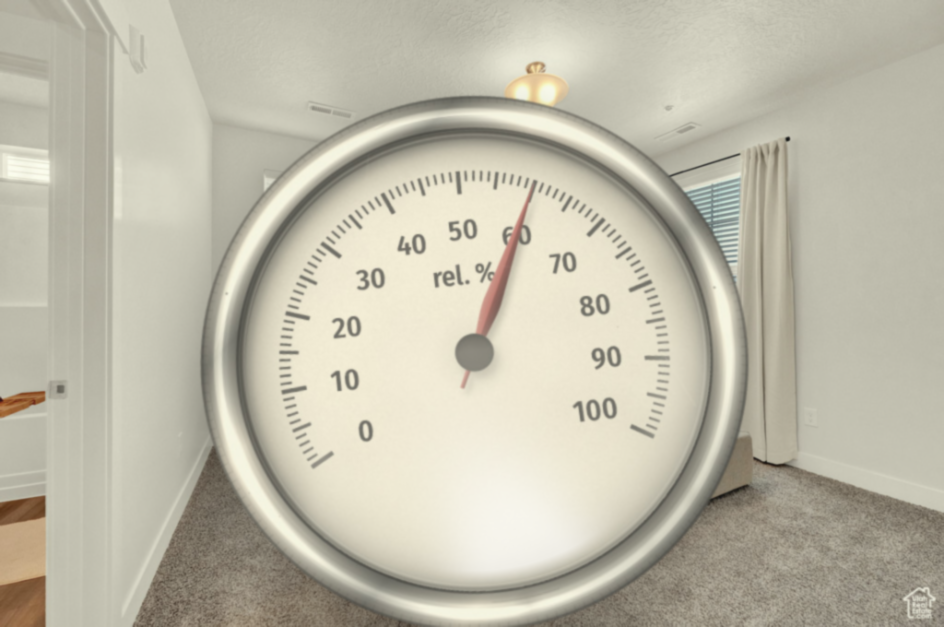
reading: 60 (%)
